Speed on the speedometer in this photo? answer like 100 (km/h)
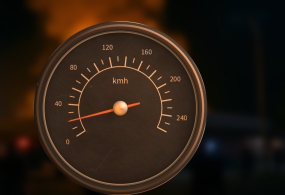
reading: 20 (km/h)
